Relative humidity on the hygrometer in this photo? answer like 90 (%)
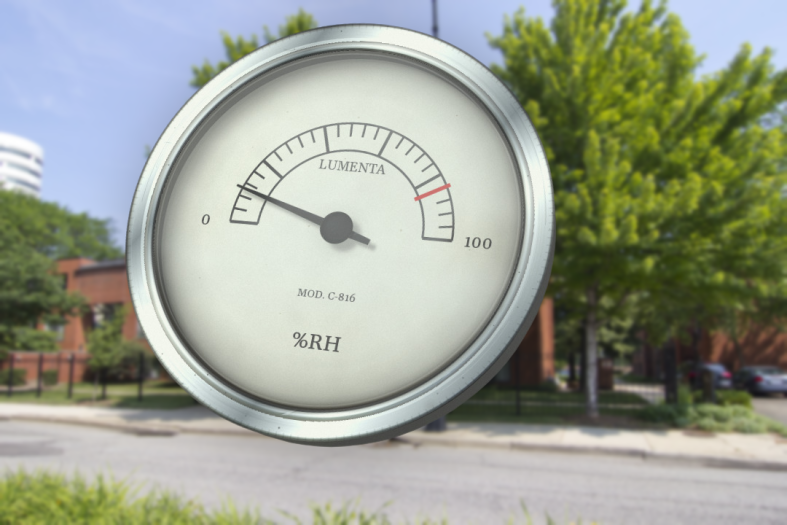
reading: 10 (%)
